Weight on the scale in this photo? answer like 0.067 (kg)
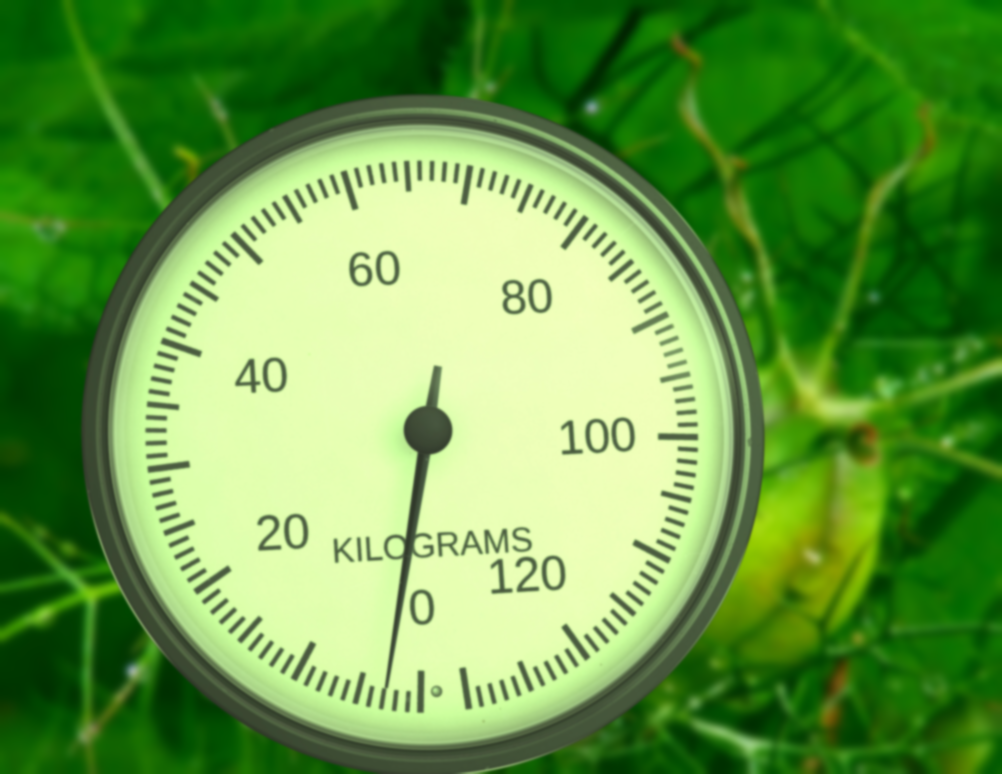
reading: 3 (kg)
